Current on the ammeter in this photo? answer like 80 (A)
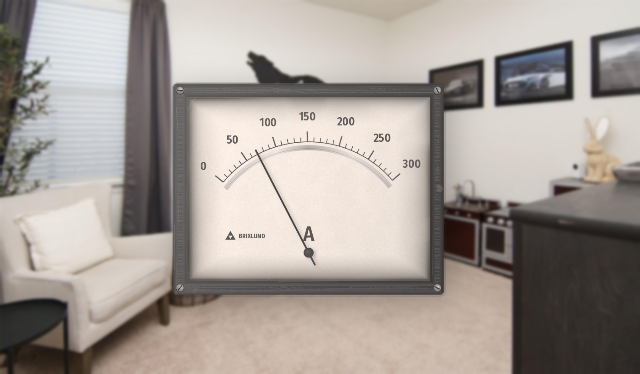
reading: 70 (A)
